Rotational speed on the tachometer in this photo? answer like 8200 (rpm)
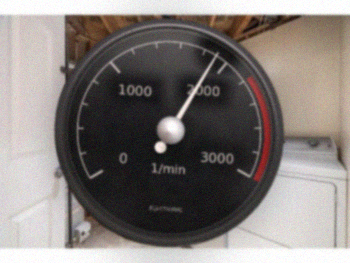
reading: 1900 (rpm)
